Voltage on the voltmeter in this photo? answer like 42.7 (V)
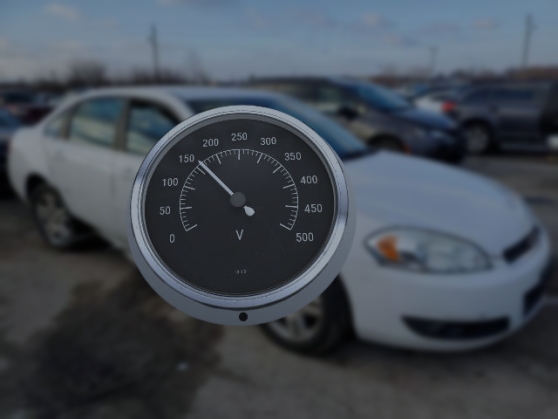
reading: 160 (V)
